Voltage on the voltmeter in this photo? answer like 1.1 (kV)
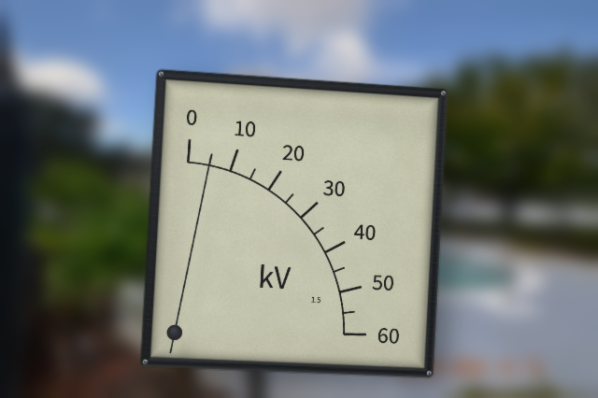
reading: 5 (kV)
